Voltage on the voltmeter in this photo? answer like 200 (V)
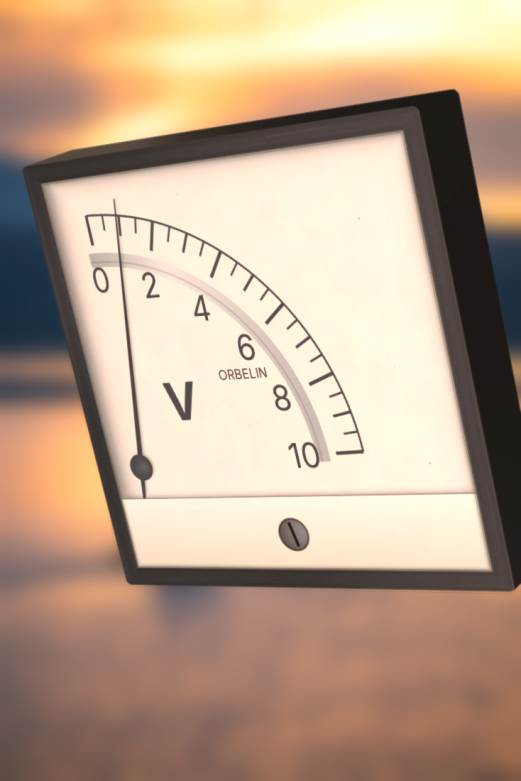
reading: 1 (V)
